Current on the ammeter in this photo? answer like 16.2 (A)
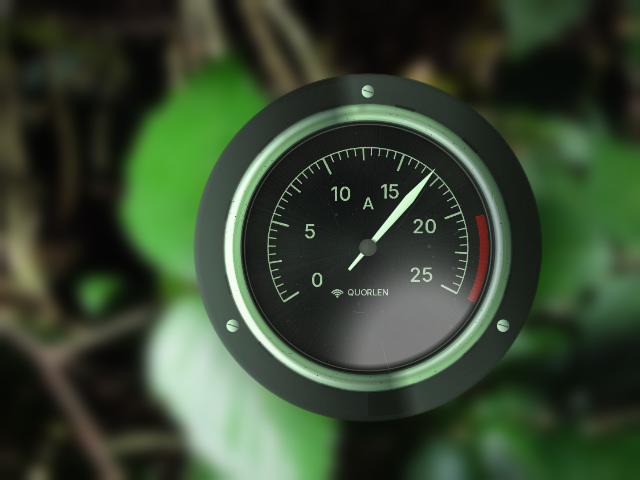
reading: 17 (A)
